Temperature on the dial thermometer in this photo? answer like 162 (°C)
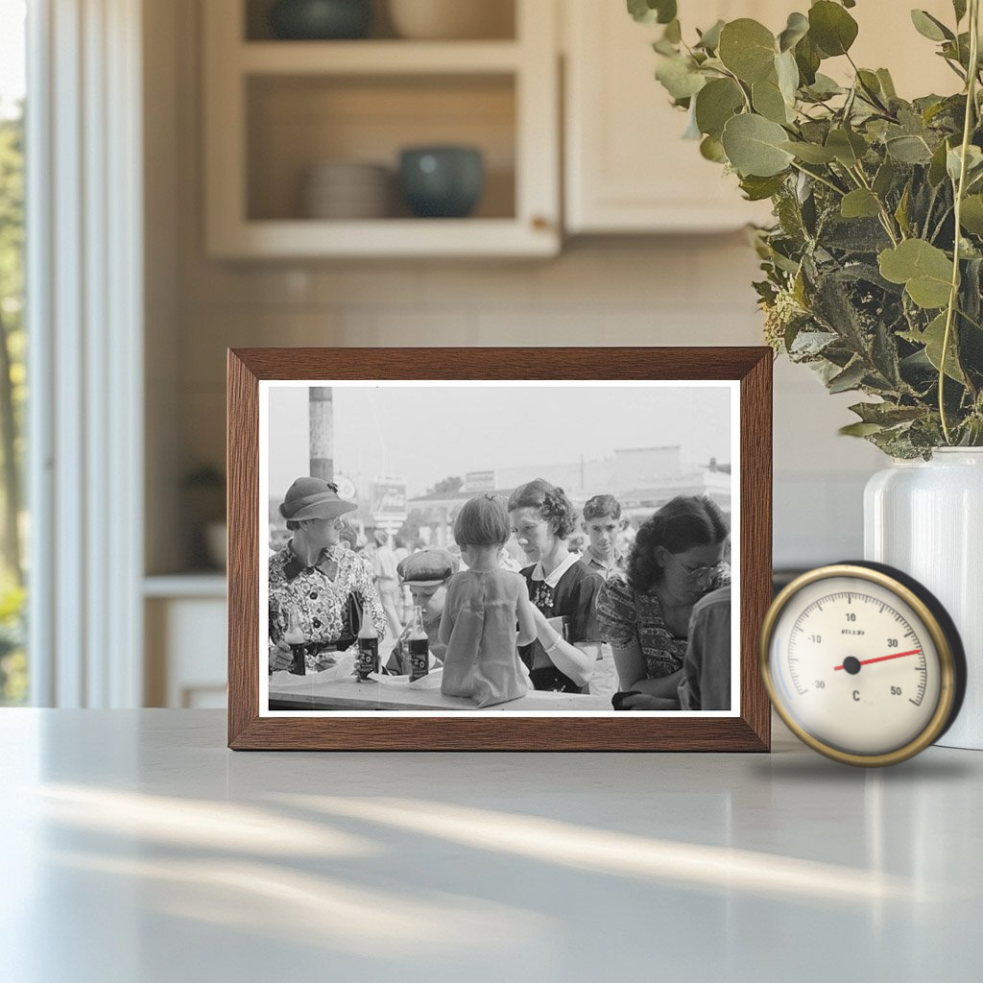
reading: 35 (°C)
